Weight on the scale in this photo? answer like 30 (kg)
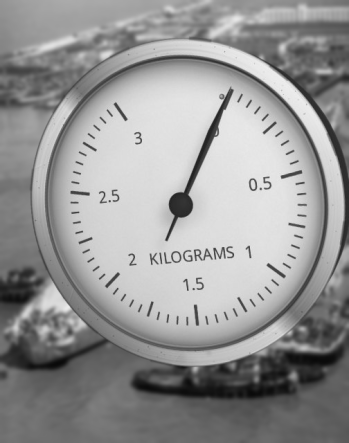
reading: 0 (kg)
